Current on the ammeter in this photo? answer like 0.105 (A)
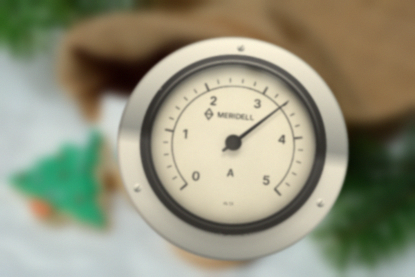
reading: 3.4 (A)
